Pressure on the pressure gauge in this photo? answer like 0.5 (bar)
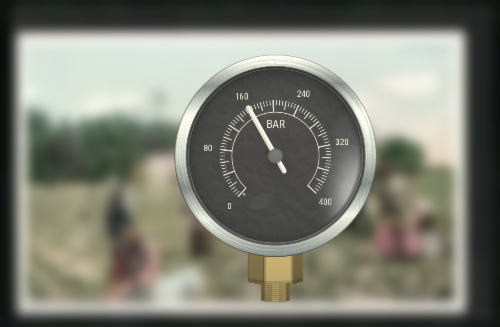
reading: 160 (bar)
